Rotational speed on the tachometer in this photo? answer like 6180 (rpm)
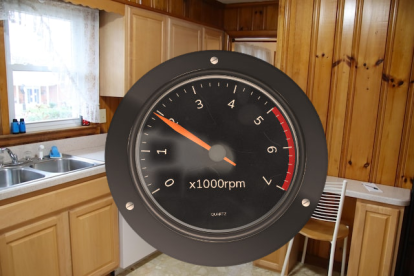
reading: 1900 (rpm)
